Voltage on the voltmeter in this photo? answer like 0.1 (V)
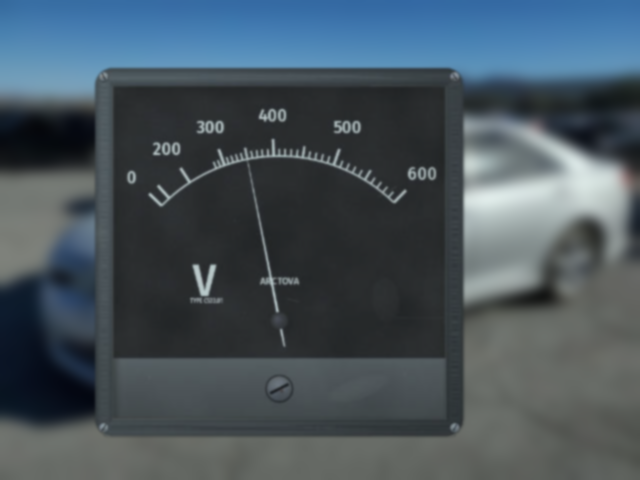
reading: 350 (V)
